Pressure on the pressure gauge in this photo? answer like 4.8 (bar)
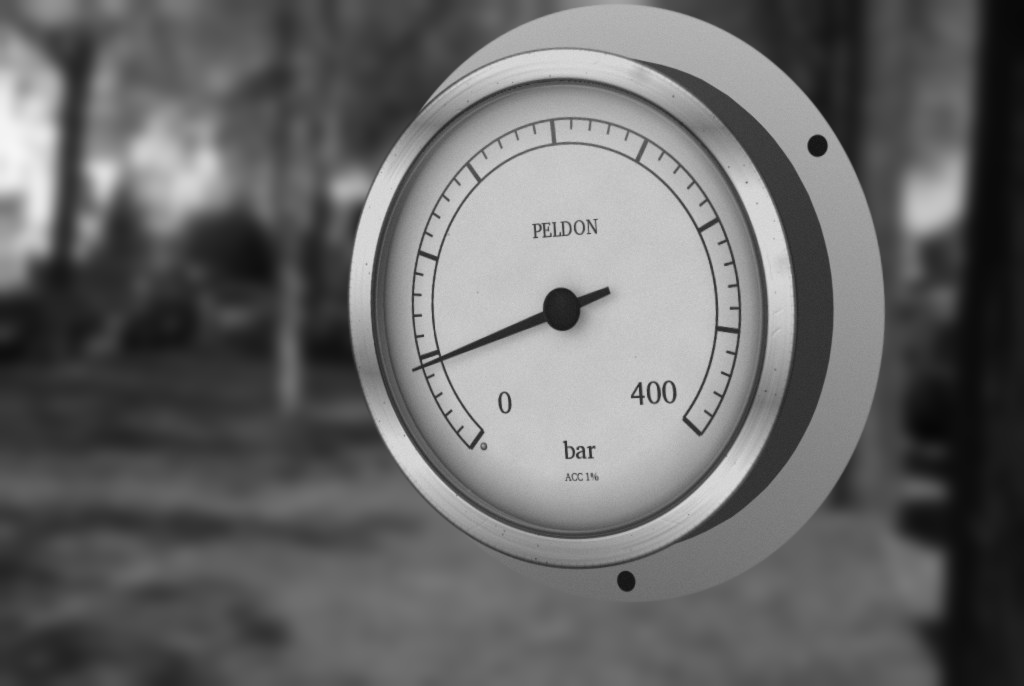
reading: 45 (bar)
